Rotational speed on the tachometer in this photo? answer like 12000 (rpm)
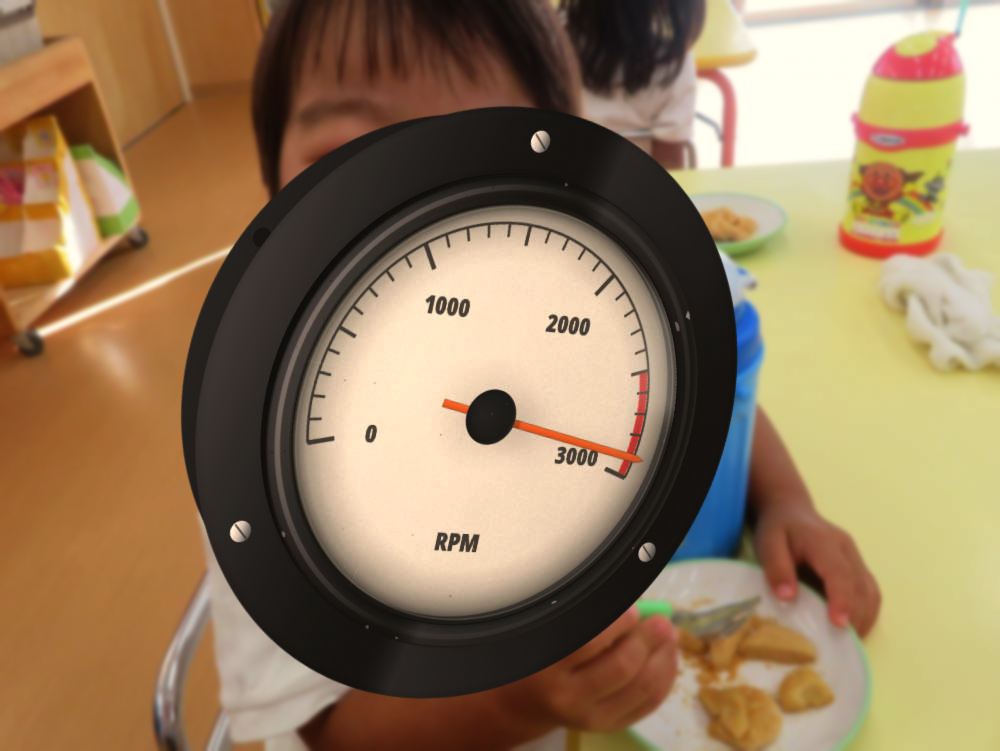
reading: 2900 (rpm)
